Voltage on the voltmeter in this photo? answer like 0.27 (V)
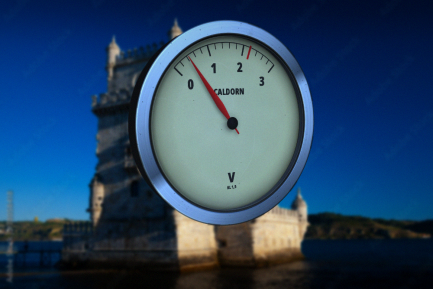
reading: 0.4 (V)
